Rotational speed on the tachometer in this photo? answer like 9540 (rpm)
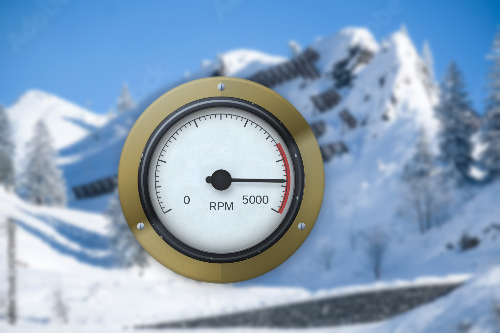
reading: 4400 (rpm)
